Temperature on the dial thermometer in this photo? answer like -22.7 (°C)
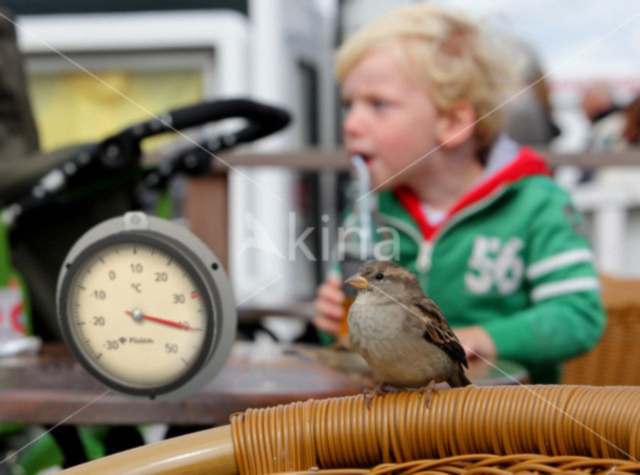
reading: 40 (°C)
